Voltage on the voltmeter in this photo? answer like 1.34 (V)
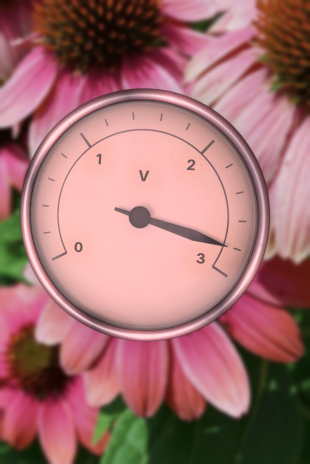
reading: 2.8 (V)
